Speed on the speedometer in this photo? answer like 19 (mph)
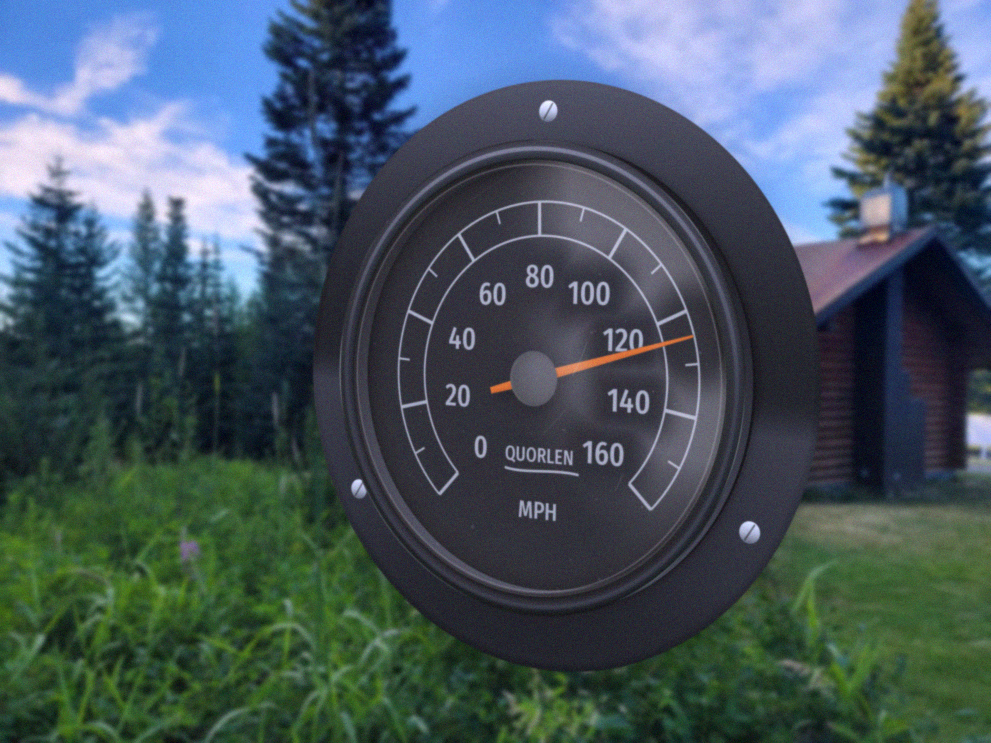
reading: 125 (mph)
